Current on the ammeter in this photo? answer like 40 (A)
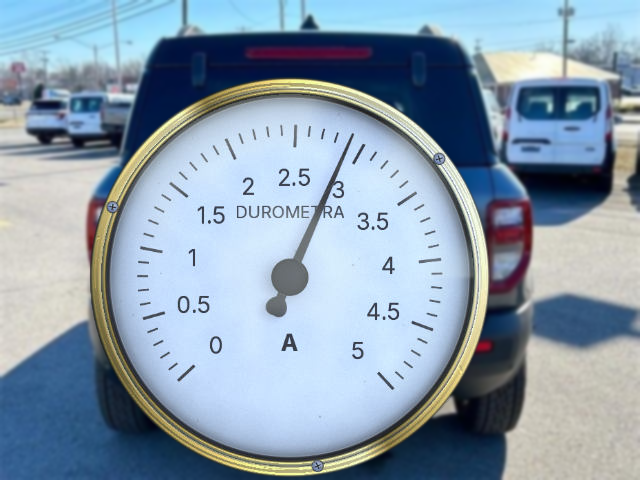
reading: 2.9 (A)
